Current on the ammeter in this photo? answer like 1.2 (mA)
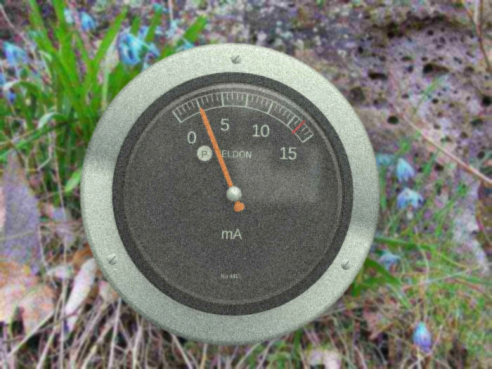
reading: 2.5 (mA)
